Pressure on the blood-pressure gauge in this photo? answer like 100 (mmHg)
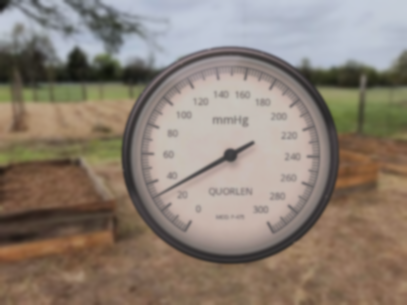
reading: 30 (mmHg)
